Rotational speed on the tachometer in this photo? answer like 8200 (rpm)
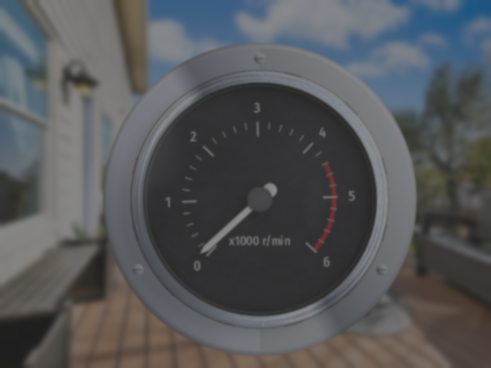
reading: 100 (rpm)
